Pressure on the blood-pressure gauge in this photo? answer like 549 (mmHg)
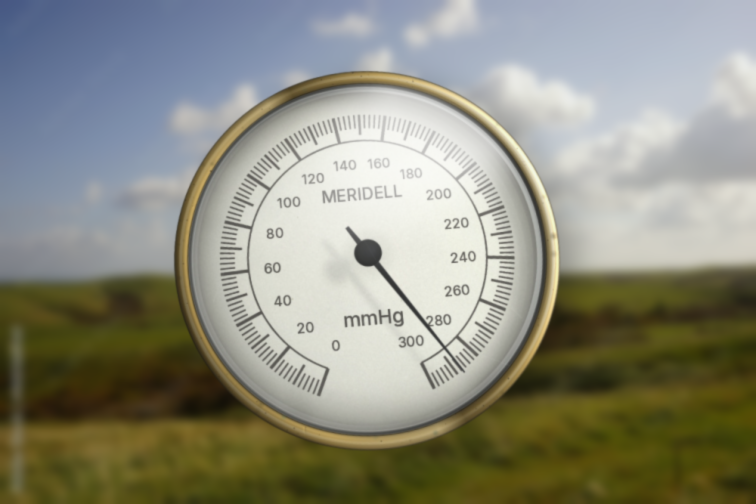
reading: 288 (mmHg)
